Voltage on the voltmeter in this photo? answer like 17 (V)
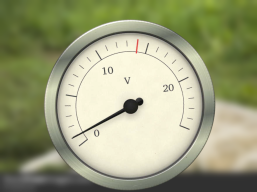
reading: 1 (V)
